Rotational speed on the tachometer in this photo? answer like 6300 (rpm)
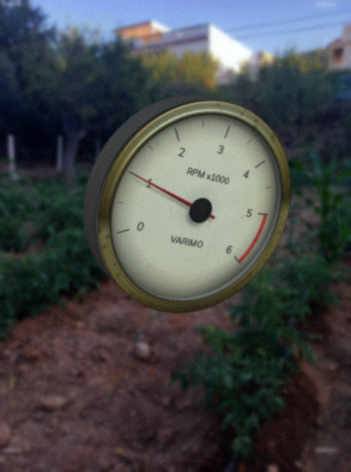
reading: 1000 (rpm)
